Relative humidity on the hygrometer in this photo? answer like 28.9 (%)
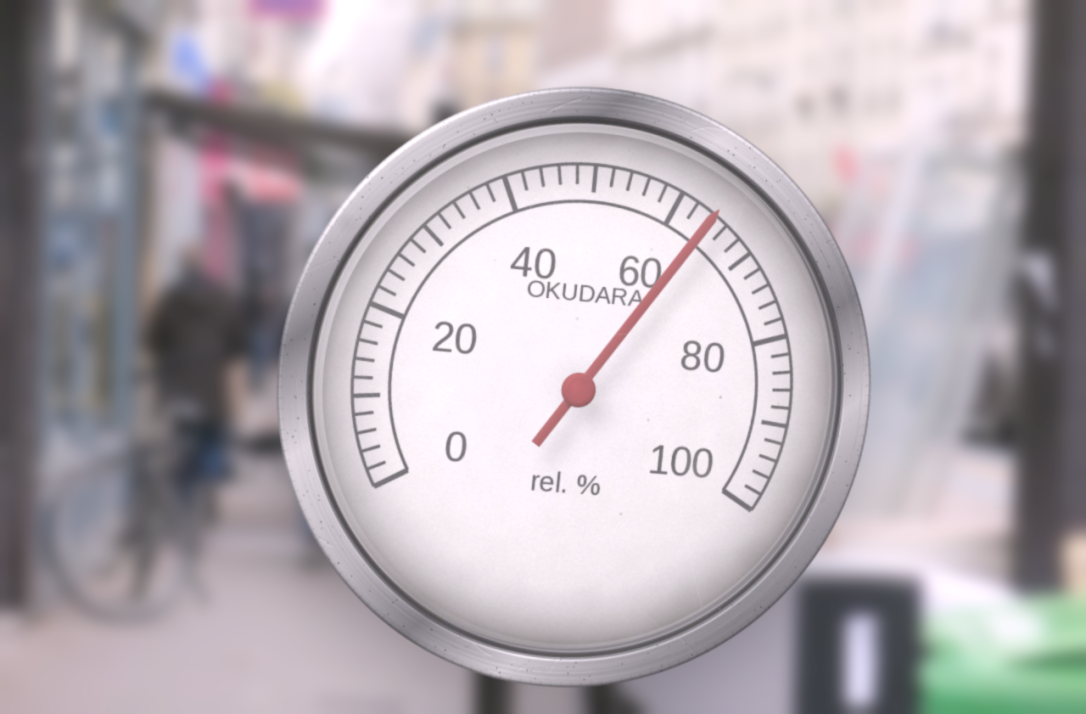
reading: 64 (%)
